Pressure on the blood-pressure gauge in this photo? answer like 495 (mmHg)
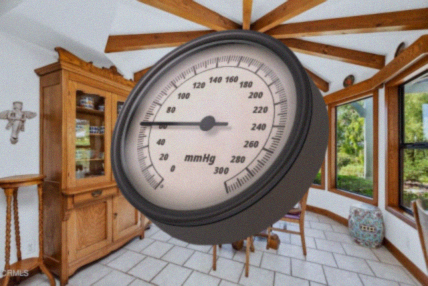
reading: 60 (mmHg)
